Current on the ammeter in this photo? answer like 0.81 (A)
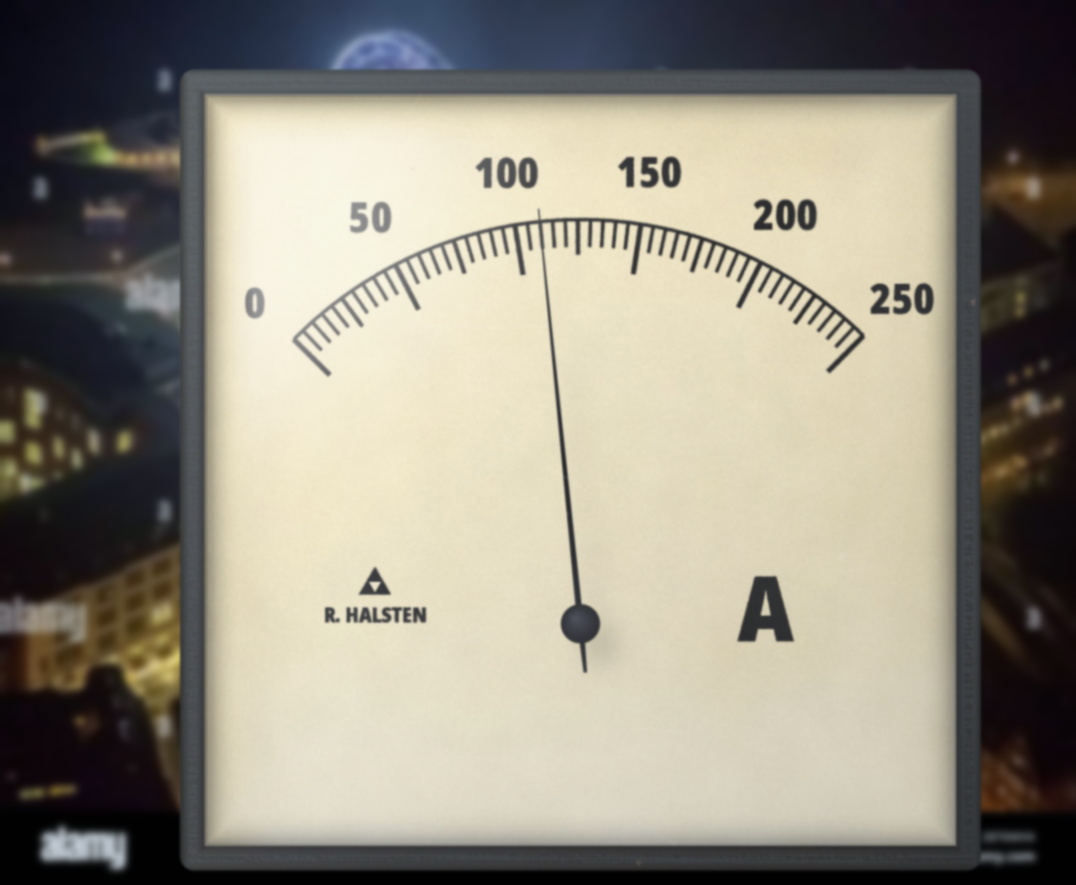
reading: 110 (A)
